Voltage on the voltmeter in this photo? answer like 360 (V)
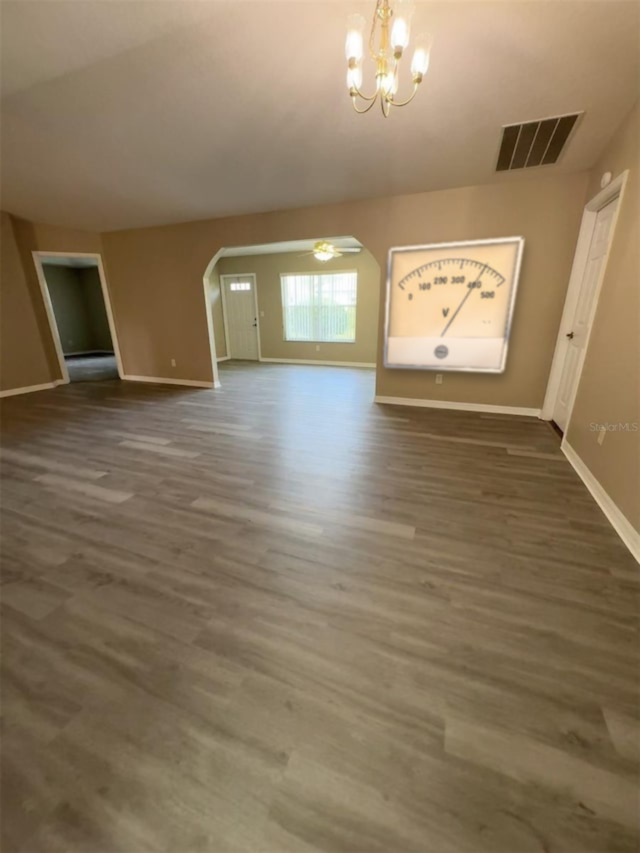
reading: 400 (V)
